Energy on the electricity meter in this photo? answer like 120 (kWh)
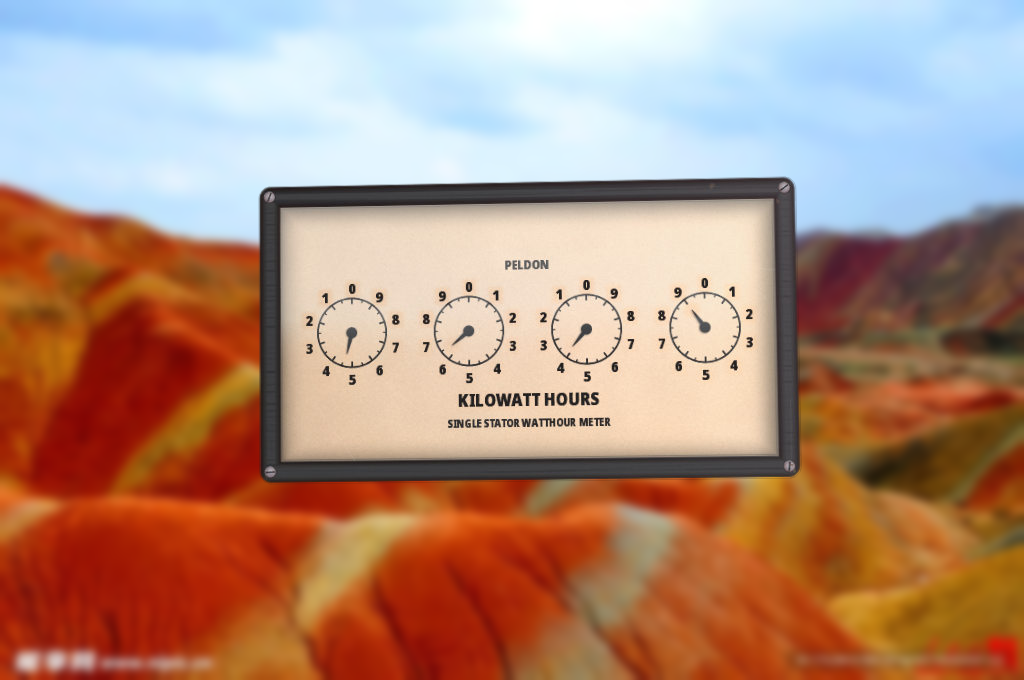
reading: 4639 (kWh)
